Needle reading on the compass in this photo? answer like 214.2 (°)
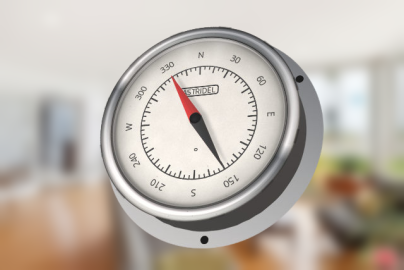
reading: 330 (°)
